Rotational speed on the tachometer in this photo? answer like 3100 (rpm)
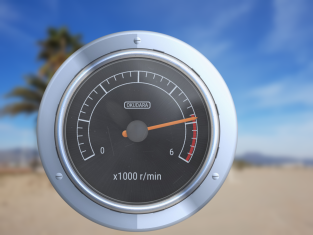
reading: 4900 (rpm)
